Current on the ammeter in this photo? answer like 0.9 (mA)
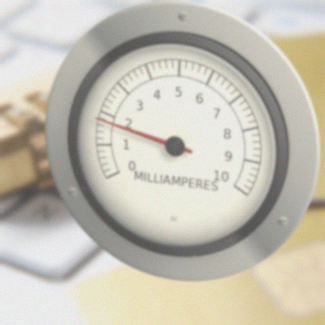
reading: 1.8 (mA)
